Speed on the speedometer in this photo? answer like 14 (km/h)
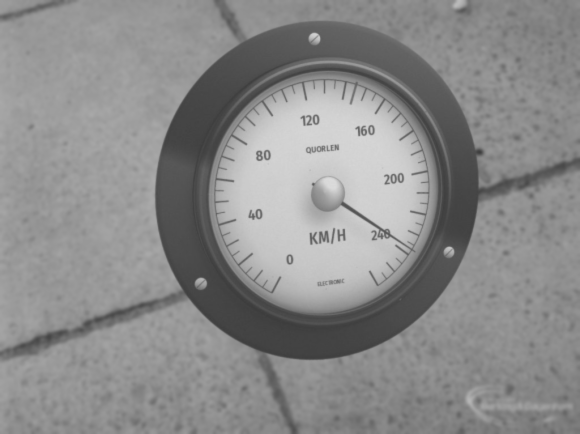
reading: 237.5 (km/h)
